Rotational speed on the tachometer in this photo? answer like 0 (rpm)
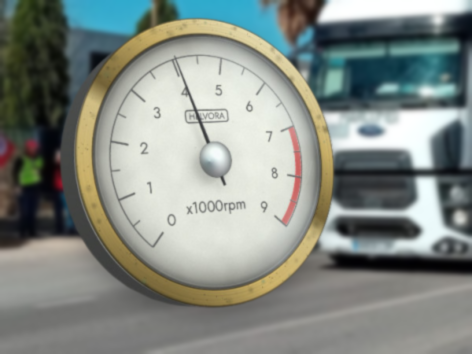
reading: 4000 (rpm)
